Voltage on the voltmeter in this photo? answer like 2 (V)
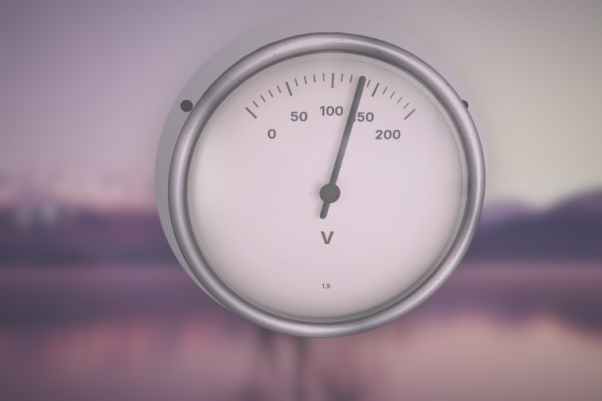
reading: 130 (V)
